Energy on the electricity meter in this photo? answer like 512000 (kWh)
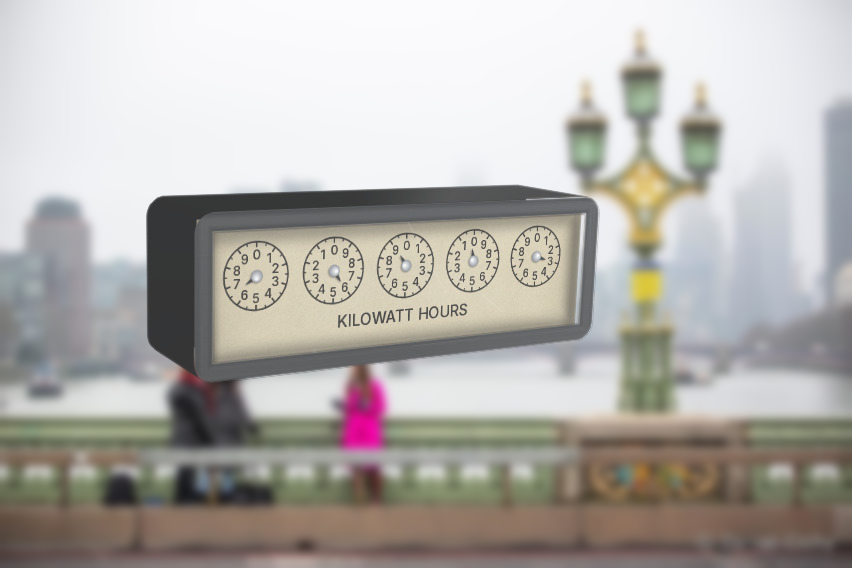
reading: 65903 (kWh)
